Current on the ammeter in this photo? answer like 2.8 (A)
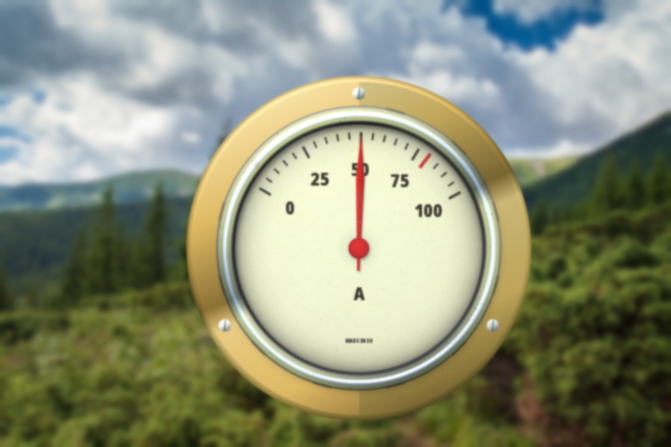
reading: 50 (A)
